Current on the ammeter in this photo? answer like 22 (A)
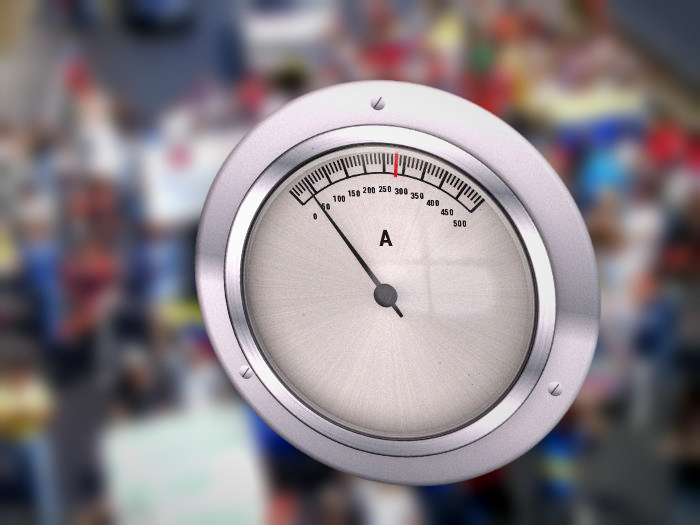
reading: 50 (A)
